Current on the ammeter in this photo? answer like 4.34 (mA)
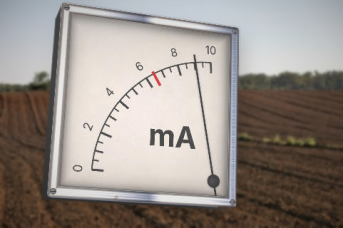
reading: 9 (mA)
